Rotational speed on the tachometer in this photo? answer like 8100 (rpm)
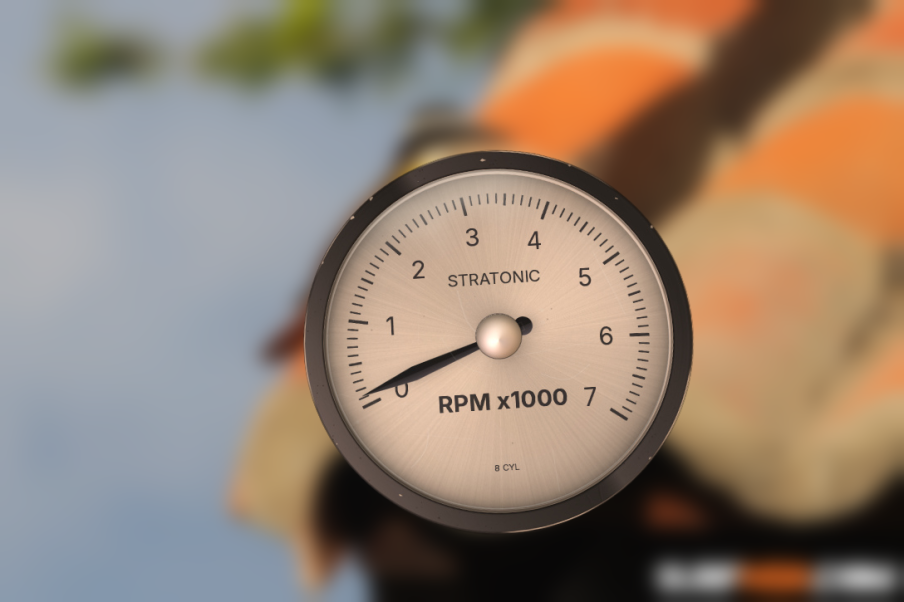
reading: 100 (rpm)
